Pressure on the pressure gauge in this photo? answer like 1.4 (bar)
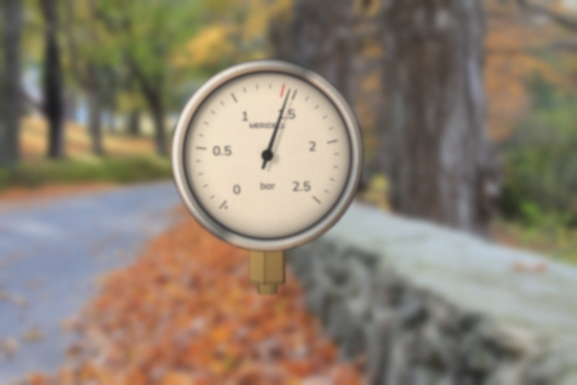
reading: 1.45 (bar)
